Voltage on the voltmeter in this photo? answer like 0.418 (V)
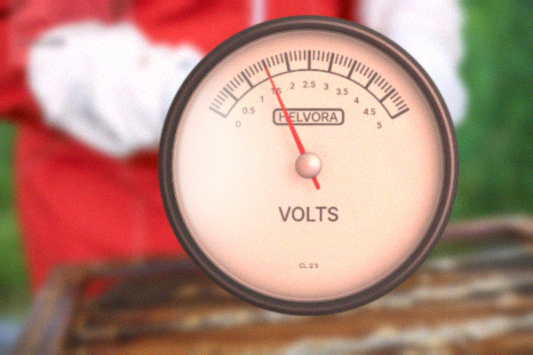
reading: 1.5 (V)
